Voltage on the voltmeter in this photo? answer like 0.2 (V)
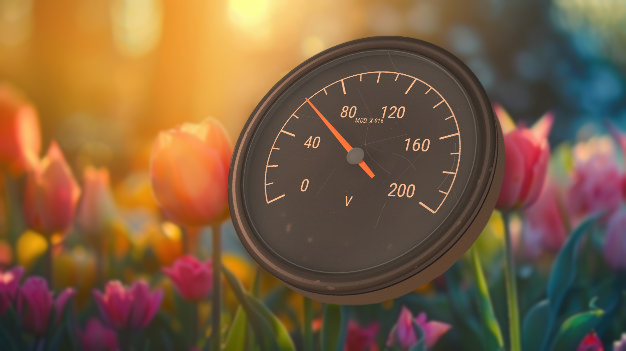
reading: 60 (V)
